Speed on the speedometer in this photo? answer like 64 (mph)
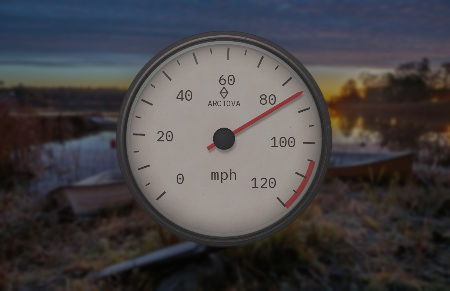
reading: 85 (mph)
